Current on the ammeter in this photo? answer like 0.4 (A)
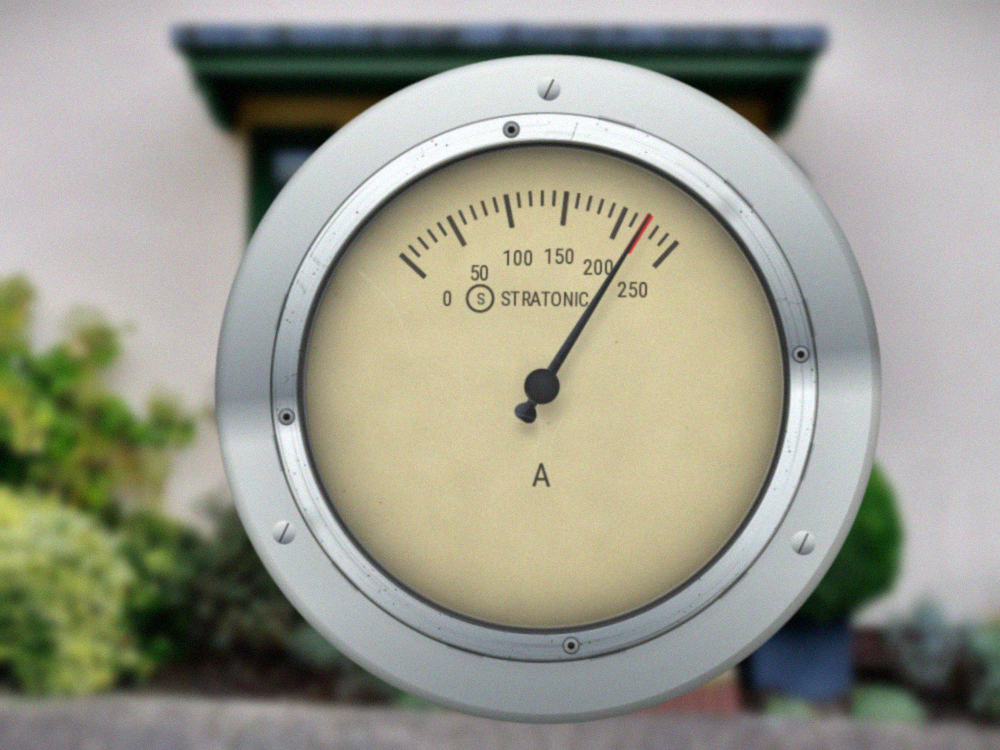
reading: 220 (A)
